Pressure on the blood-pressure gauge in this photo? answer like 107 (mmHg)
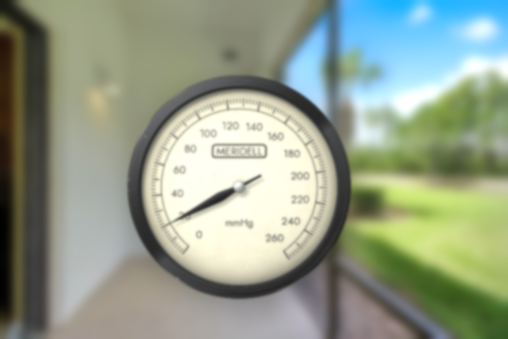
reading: 20 (mmHg)
